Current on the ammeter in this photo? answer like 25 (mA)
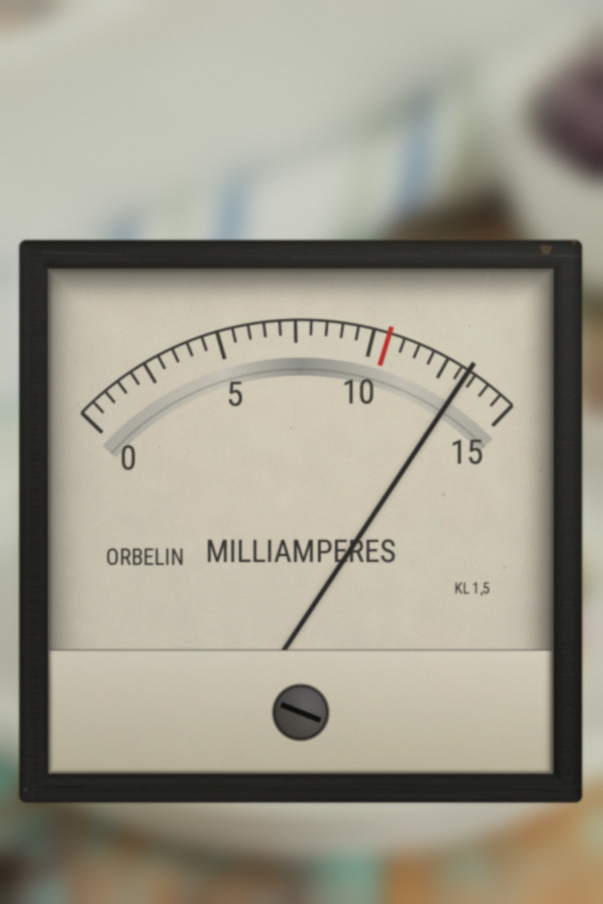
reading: 13.25 (mA)
